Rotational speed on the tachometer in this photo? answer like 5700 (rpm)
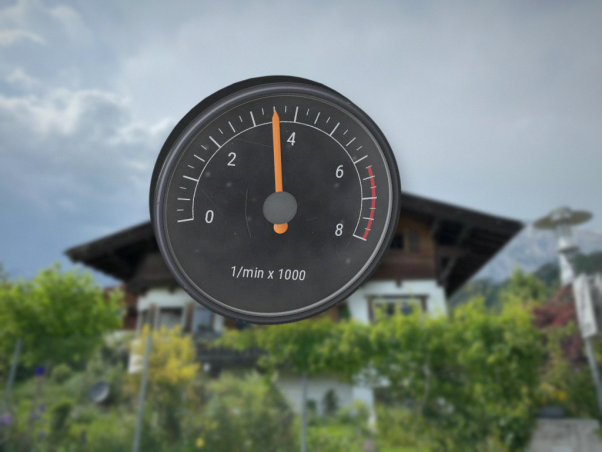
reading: 3500 (rpm)
